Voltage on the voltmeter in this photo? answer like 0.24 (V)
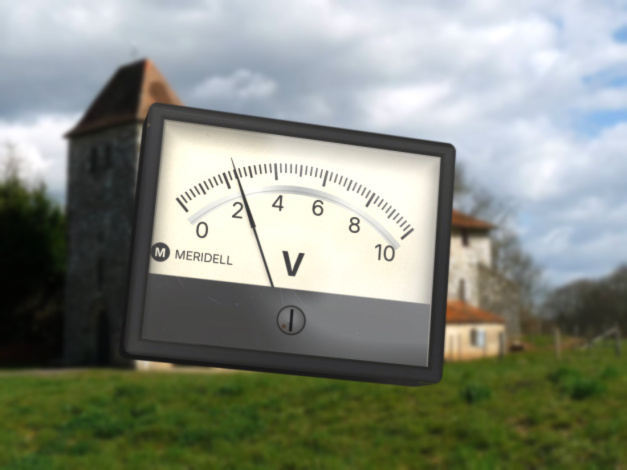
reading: 2.4 (V)
